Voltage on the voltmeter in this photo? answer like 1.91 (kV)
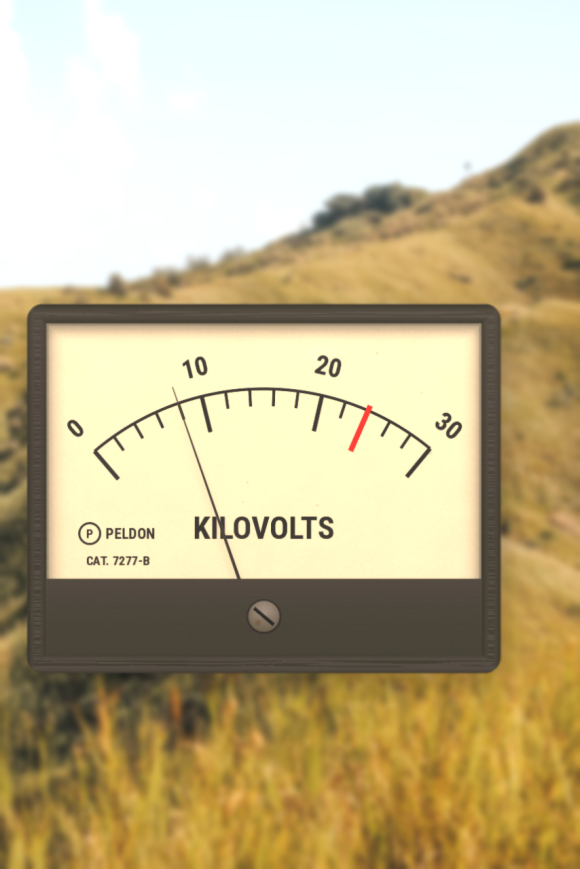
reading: 8 (kV)
